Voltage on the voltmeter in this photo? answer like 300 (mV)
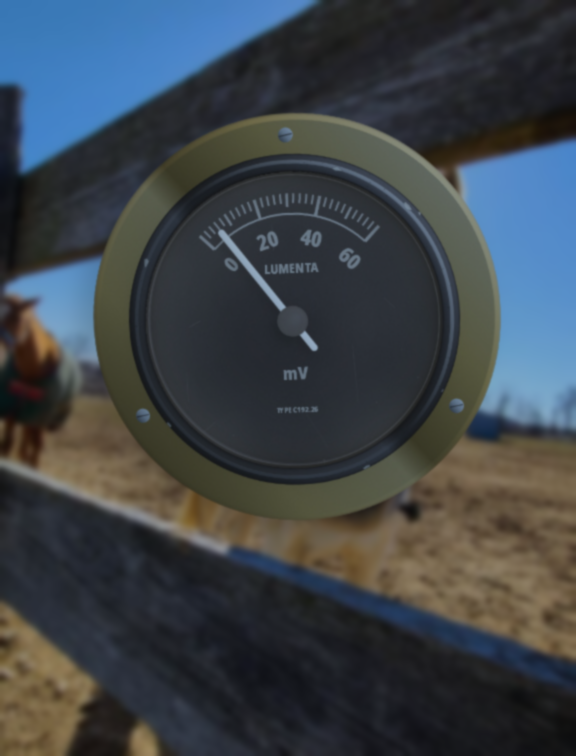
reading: 6 (mV)
